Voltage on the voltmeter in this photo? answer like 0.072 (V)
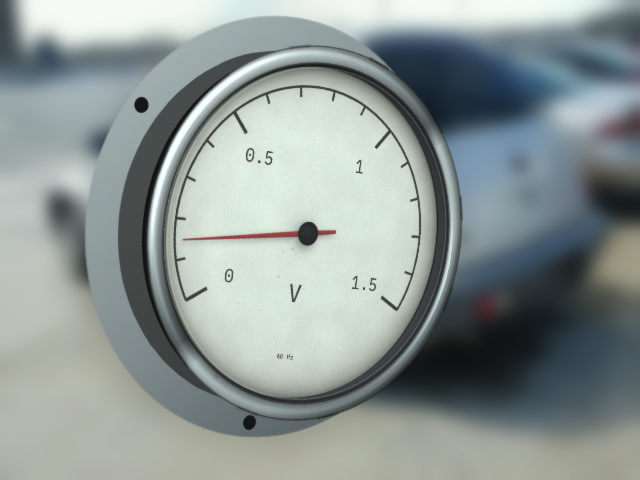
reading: 0.15 (V)
